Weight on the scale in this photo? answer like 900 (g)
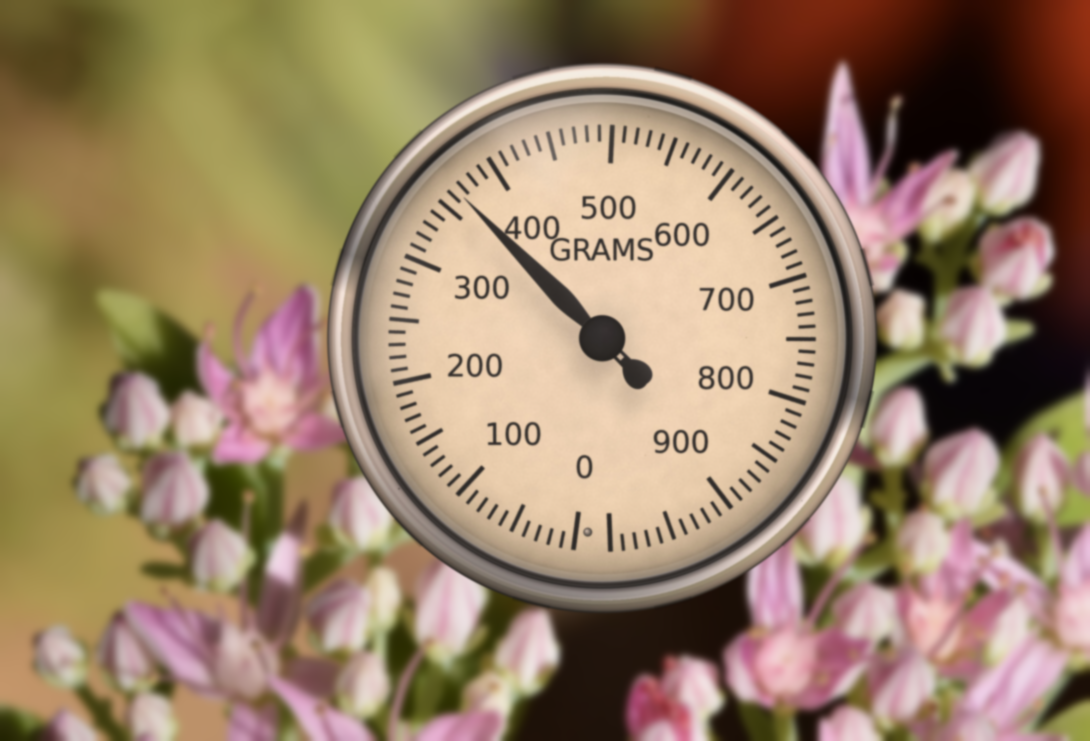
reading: 365 (g)
